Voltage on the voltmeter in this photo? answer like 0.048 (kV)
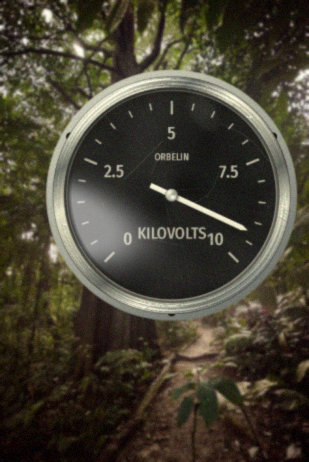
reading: 9.25 (kV)
